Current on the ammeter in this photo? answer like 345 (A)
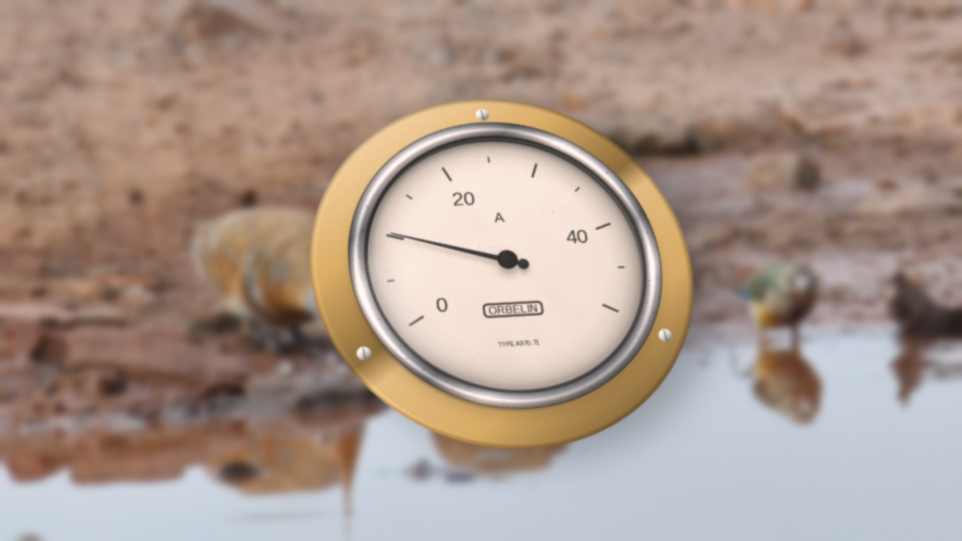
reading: 10 (A)
